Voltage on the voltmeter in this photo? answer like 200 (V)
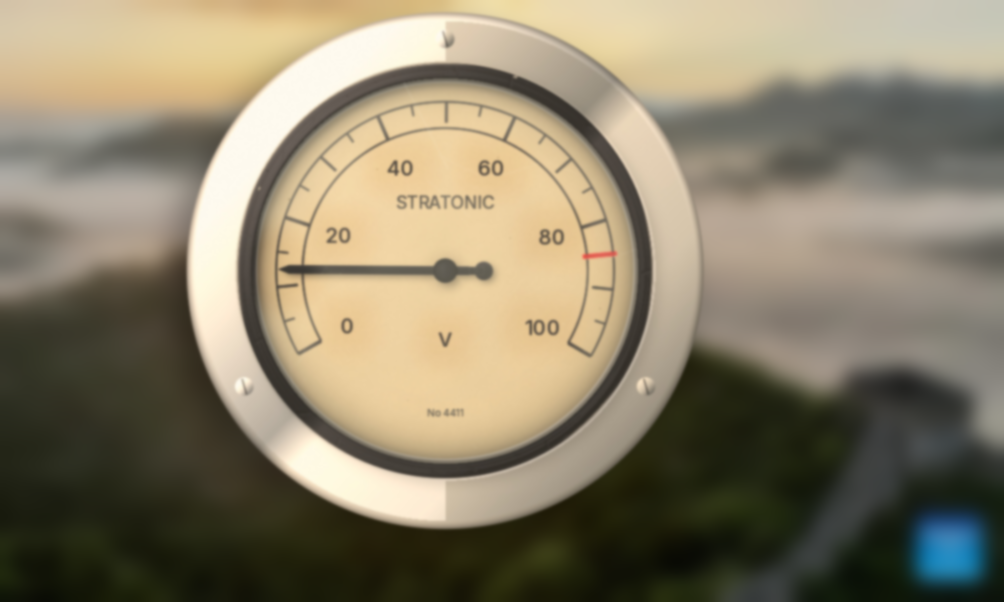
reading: 12.5 (V)
